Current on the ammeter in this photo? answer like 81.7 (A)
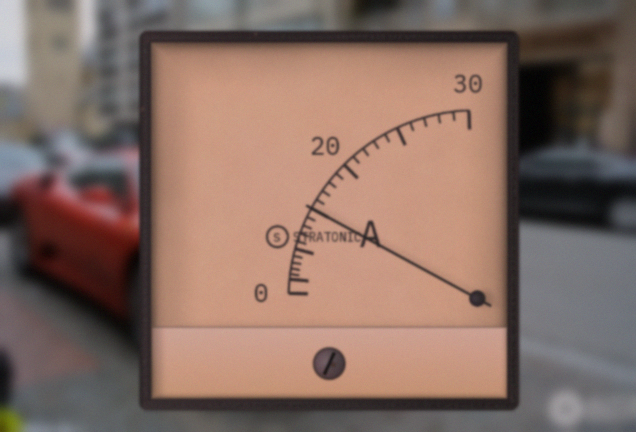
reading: 15 (A)
